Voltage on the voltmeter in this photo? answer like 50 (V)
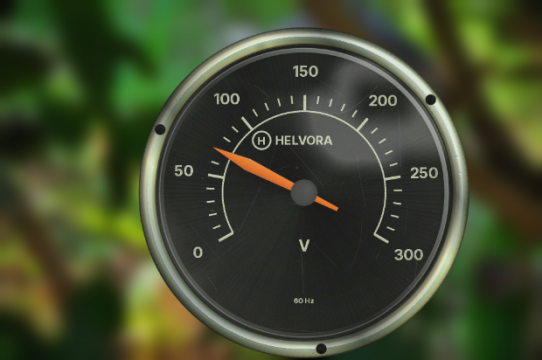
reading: 70 (V)
